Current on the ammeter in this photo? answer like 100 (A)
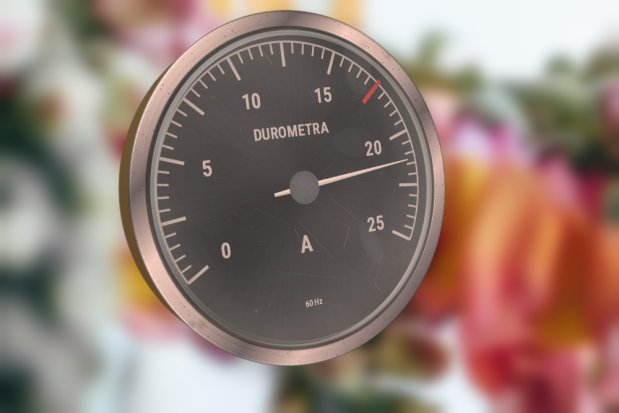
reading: 21.25 (A)
